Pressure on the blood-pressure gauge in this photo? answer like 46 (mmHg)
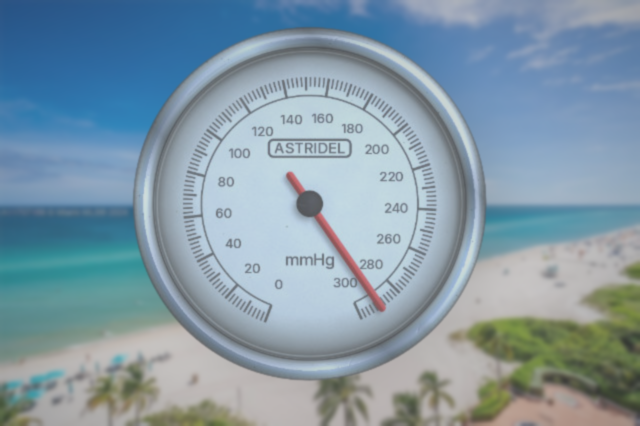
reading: 290 (mmHg)
